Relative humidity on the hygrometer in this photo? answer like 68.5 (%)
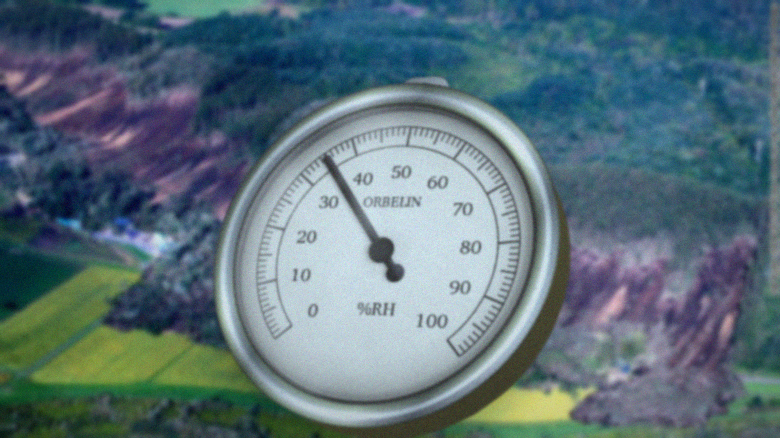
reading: 35 (%)
